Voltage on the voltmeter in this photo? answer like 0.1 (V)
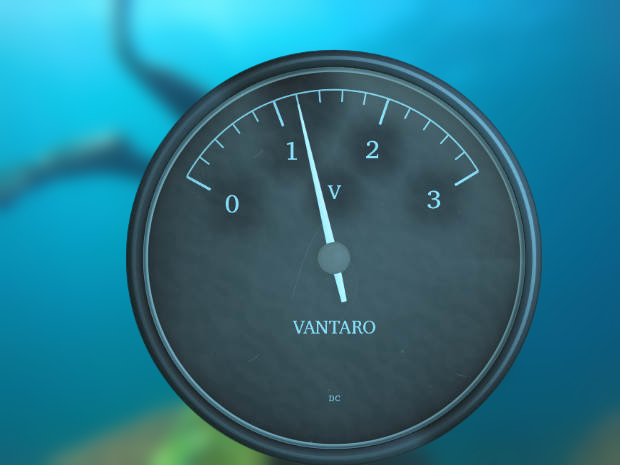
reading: 1.2 (V)
